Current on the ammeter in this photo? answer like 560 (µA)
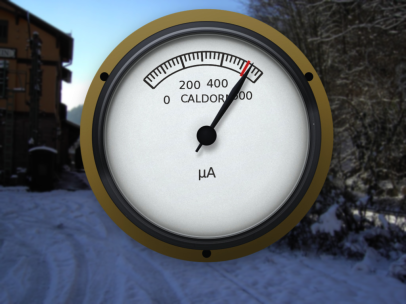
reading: 540 (µA)
